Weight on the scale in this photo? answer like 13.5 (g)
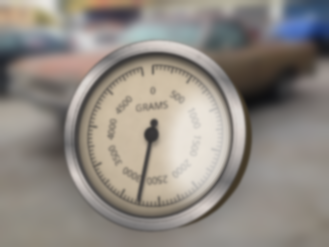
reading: 2750 (g)
